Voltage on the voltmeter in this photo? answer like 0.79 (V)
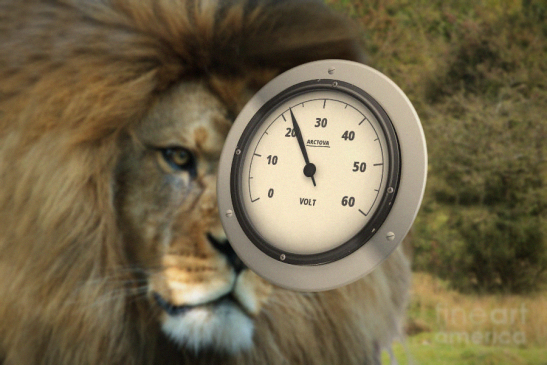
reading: 22.5 (V)
